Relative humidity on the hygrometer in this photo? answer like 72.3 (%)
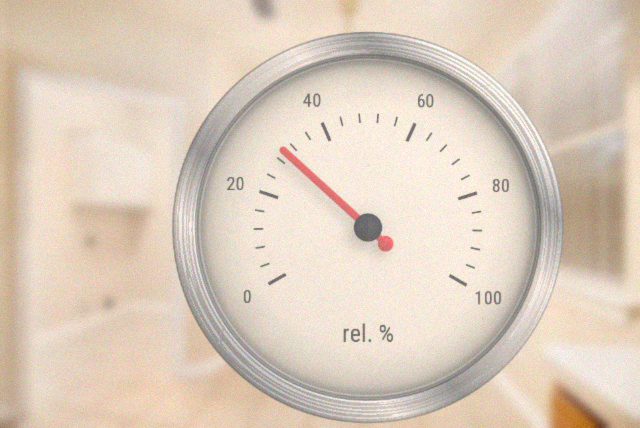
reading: 30 (%)
